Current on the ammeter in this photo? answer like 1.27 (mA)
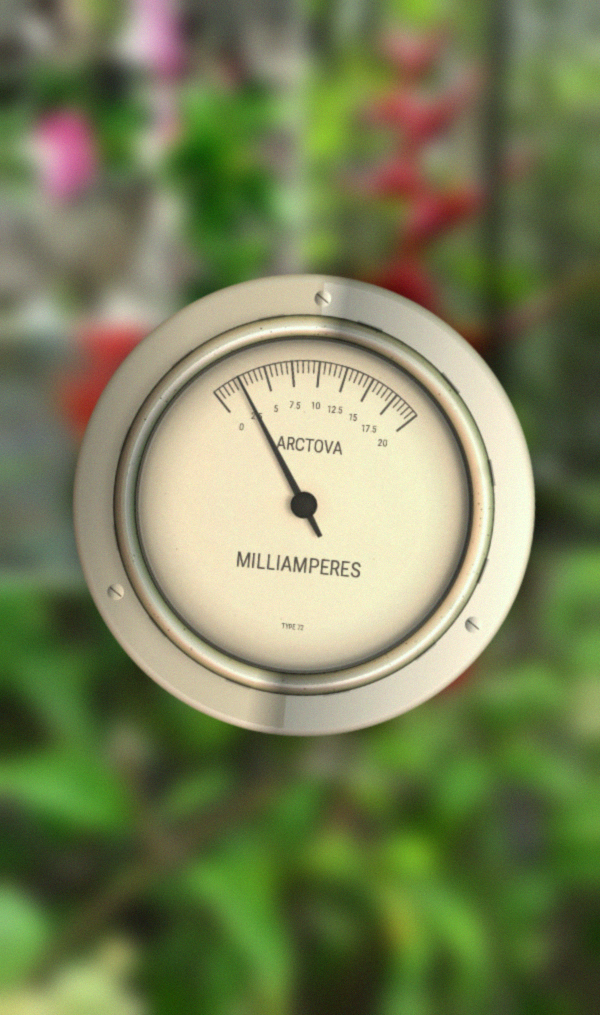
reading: 2.5 (mA)
